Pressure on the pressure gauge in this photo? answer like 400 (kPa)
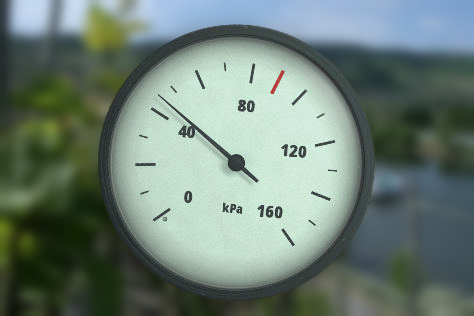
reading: 45 (kPa)
